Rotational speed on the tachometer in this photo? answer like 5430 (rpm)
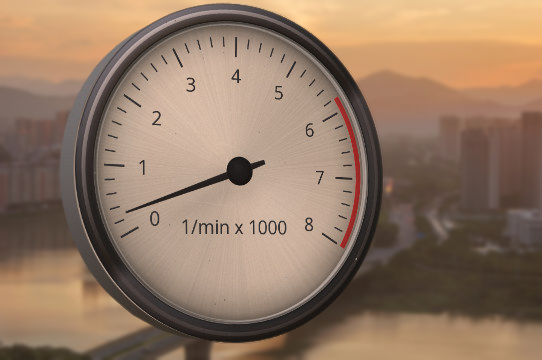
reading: 300 (rpm)
